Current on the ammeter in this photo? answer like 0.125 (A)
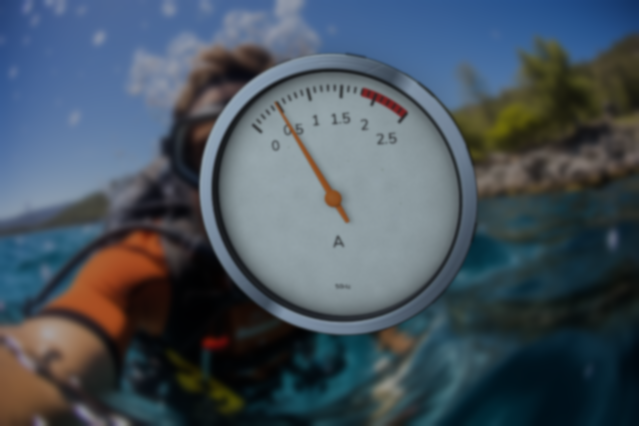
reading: 0.5 (A)
